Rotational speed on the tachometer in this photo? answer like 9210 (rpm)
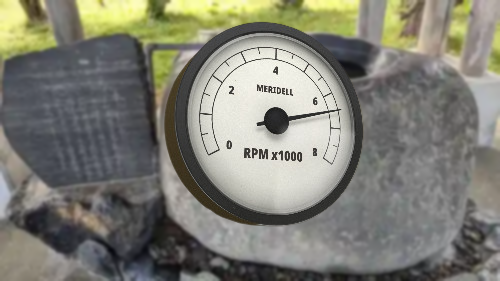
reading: 6500 (rpm)
